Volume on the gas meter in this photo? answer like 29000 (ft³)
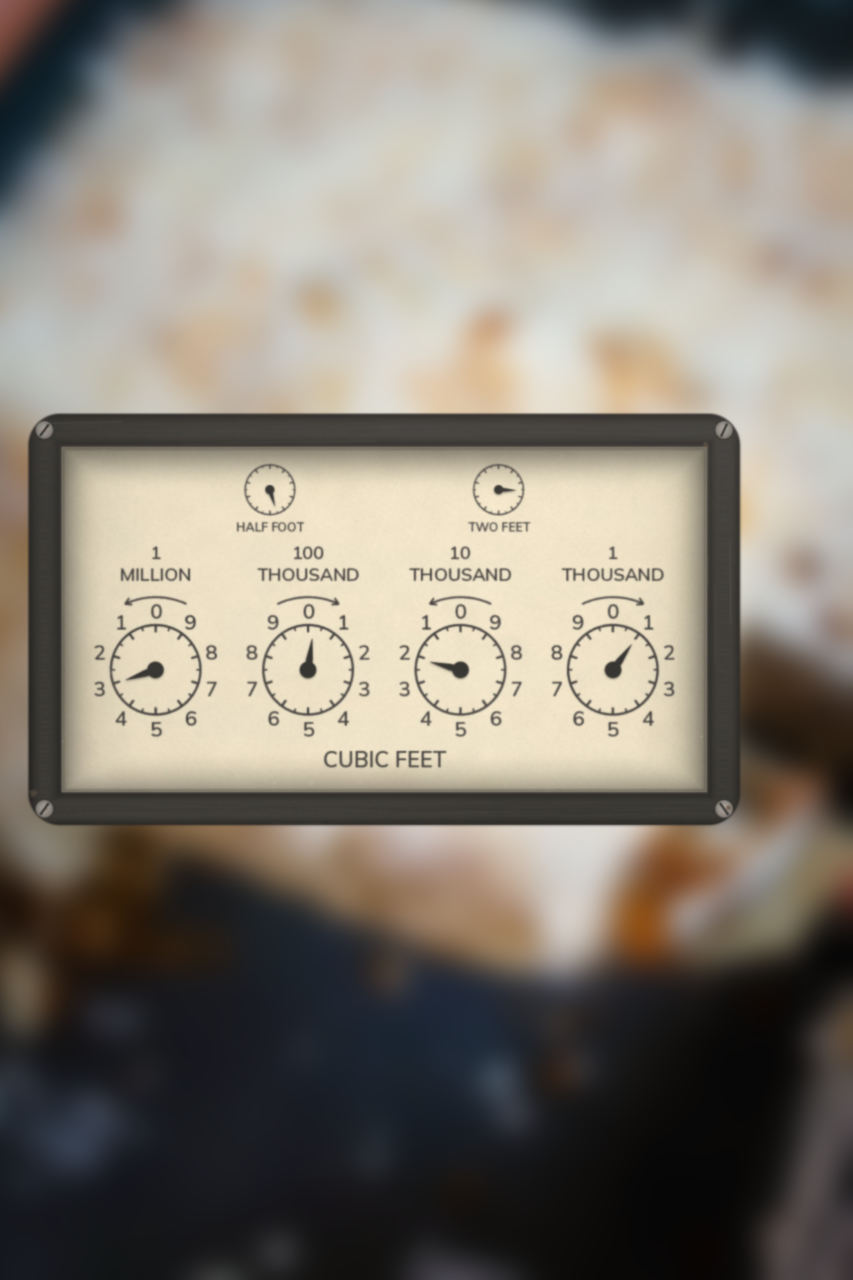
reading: 302100 (ft³)
